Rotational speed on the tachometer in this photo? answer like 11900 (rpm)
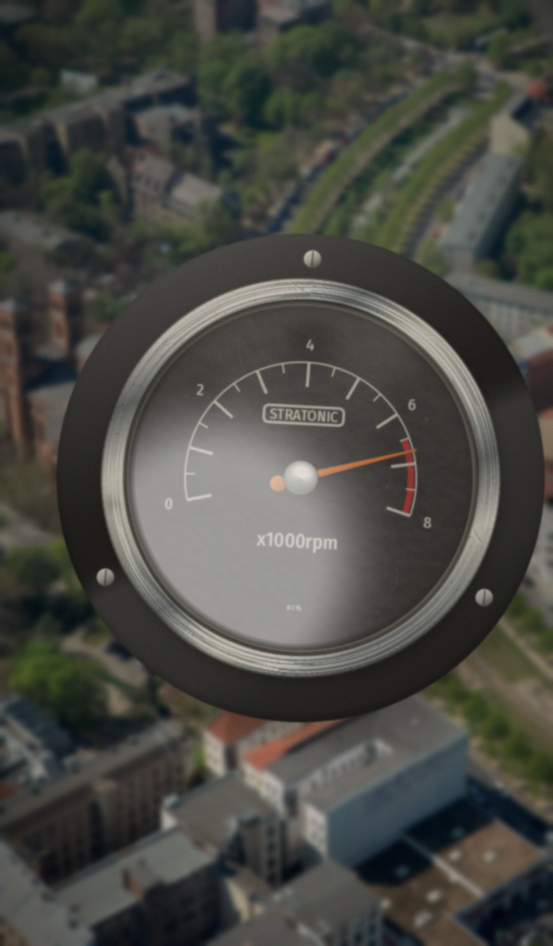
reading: 6750 (rpm)
